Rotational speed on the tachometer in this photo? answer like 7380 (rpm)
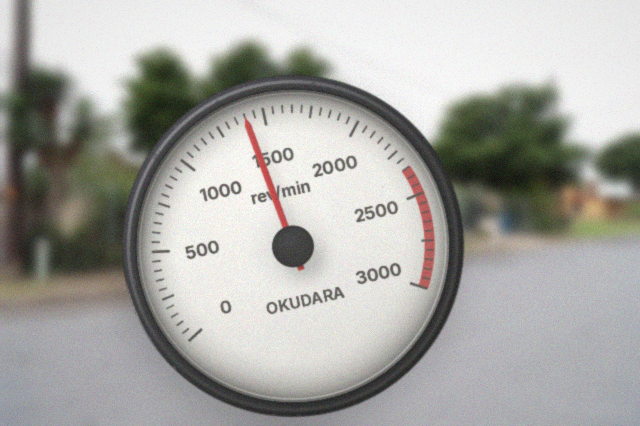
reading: 1400 (rpm)
